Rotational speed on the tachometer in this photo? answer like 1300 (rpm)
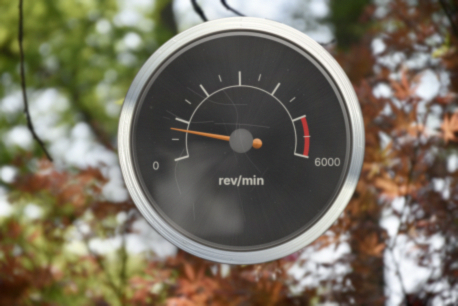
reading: 750 (rpm)
